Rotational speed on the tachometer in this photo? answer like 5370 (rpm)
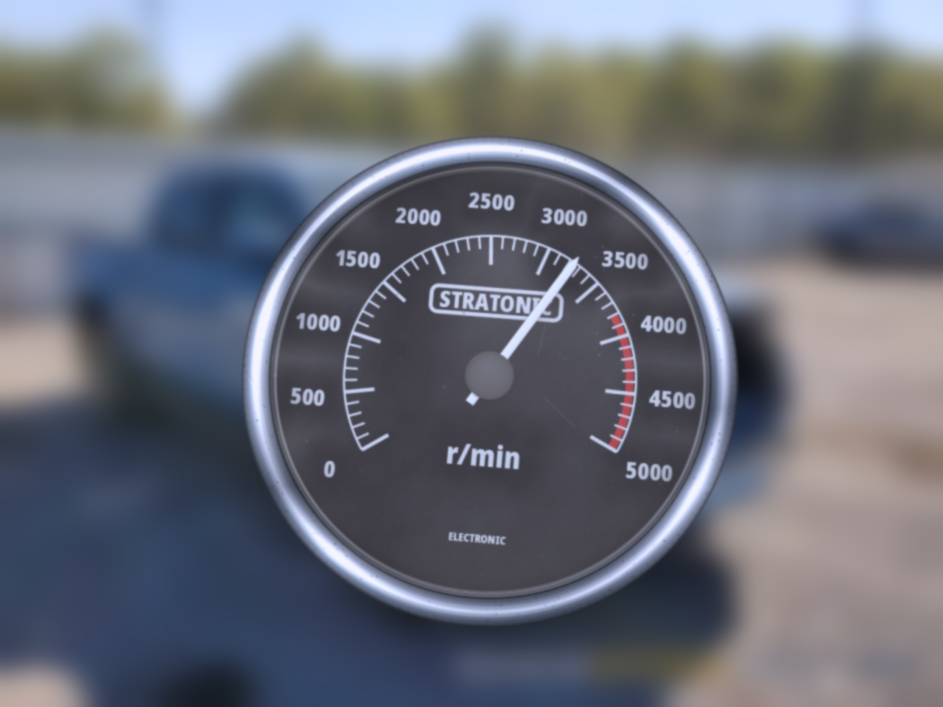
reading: 3250 (rpm)
